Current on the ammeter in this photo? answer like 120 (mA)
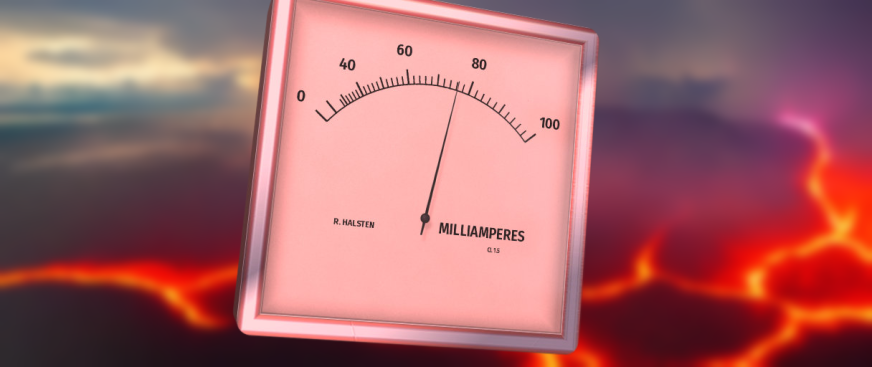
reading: 76 (mA)
